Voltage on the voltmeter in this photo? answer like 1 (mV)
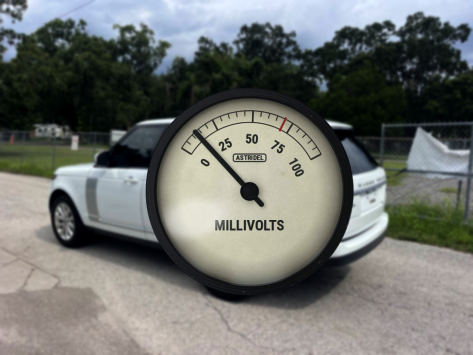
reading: 12.5 (mV)
